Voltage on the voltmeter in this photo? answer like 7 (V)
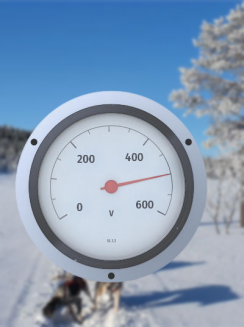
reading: 500 (V)
